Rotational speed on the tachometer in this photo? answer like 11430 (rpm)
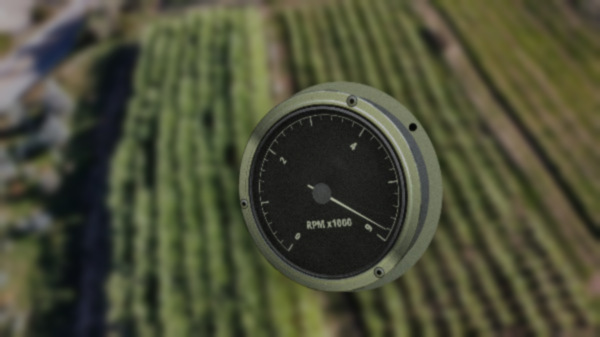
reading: 5800 (rpm)
